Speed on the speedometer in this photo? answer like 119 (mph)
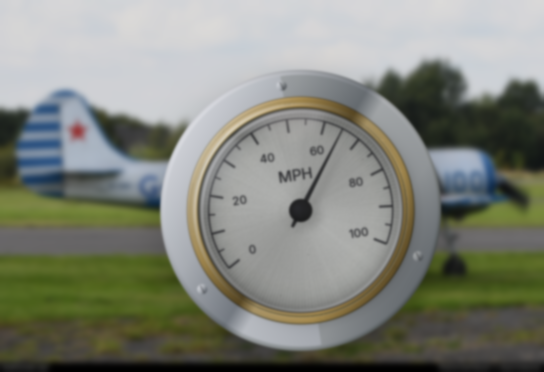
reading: 65 (mph)
